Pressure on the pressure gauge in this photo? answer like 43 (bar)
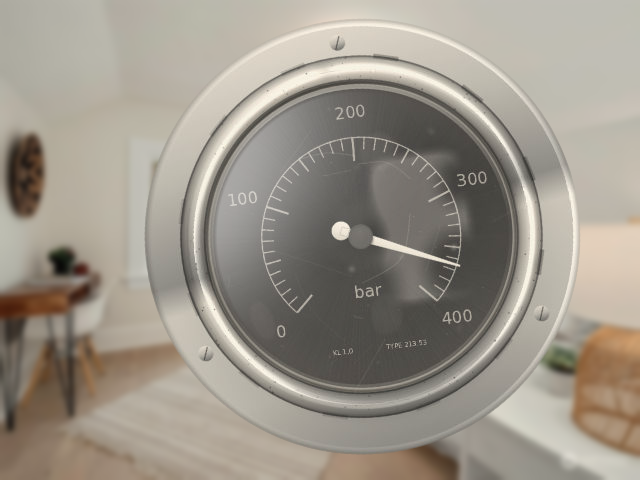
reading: 365 (bar)
